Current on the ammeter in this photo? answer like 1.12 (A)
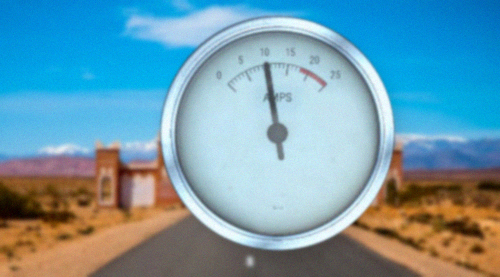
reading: 10 (A)
